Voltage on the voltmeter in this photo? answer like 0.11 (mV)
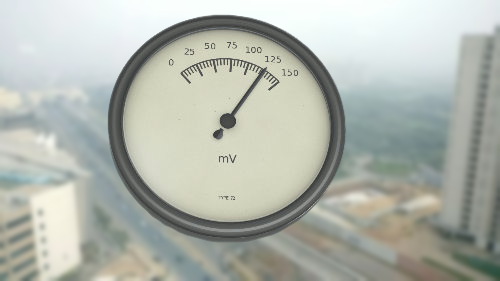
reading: 125 (mV)
